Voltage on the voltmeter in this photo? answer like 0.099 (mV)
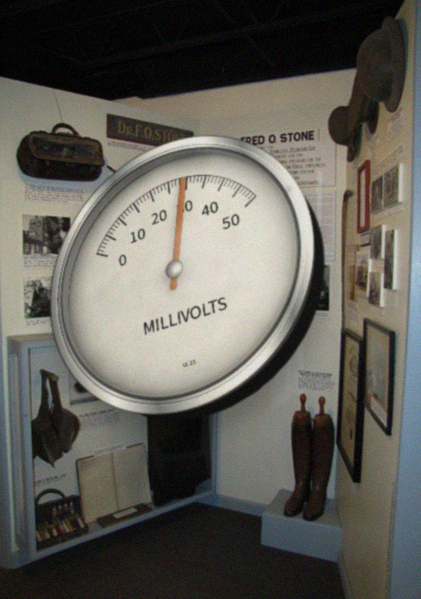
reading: 30 (mV)
